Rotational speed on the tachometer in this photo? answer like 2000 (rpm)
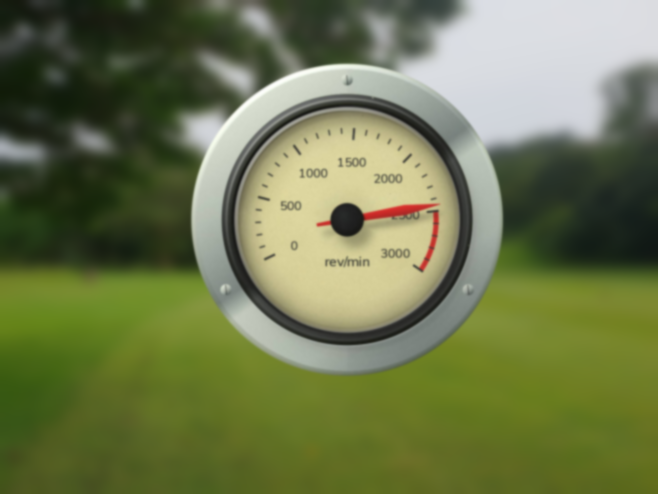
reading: 2450 (rpm)
